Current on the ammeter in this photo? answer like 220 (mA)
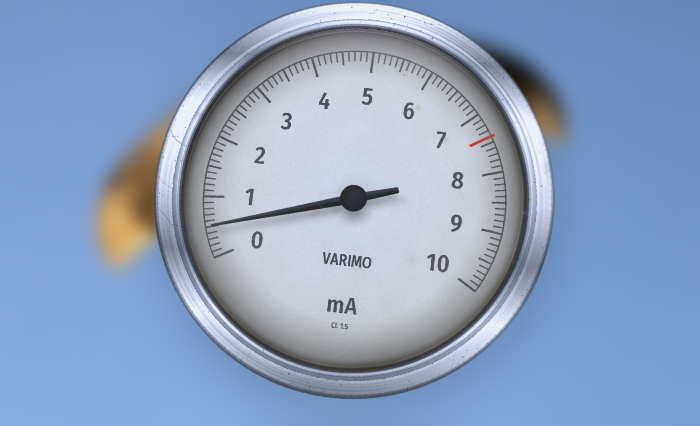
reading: 0.5 (mA)
